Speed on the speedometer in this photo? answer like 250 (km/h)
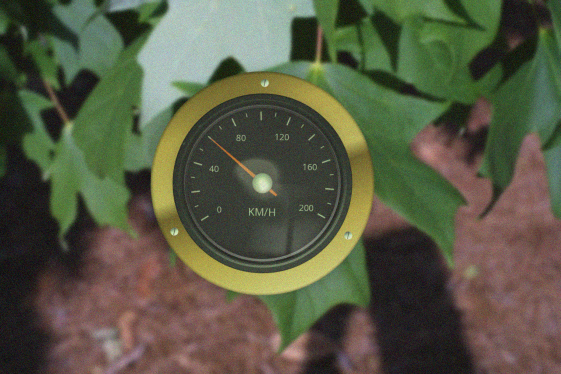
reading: 60 (km/h)
